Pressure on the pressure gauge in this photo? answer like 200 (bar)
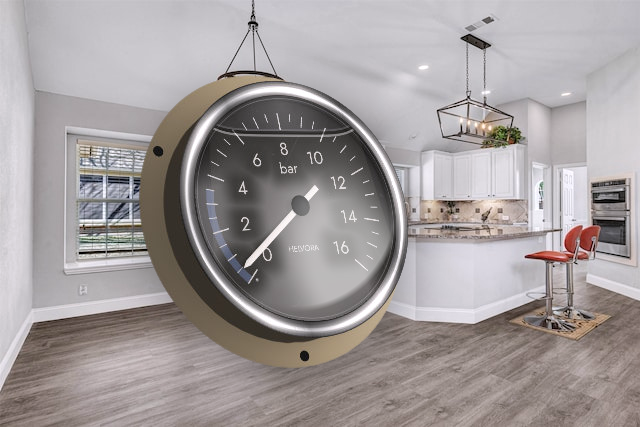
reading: 0.5 (bar)
